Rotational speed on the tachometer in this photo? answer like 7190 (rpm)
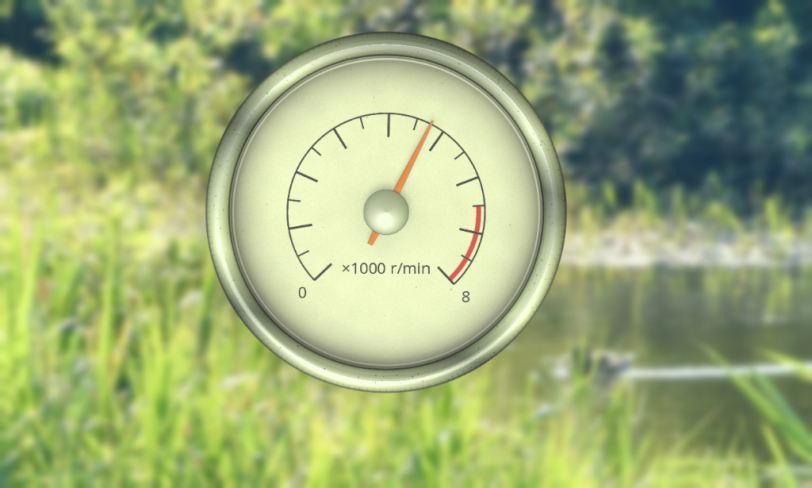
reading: 4750 (rpm)
